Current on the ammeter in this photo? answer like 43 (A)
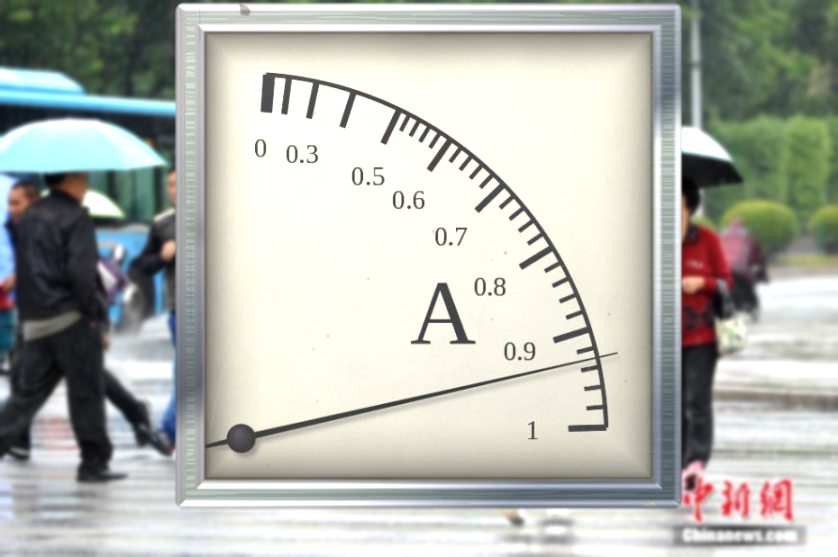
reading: 0.93 (A)
